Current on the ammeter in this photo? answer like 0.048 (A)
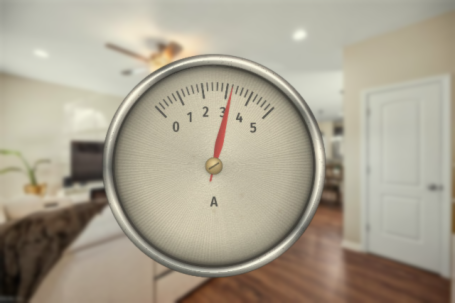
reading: 3.2 (A)
